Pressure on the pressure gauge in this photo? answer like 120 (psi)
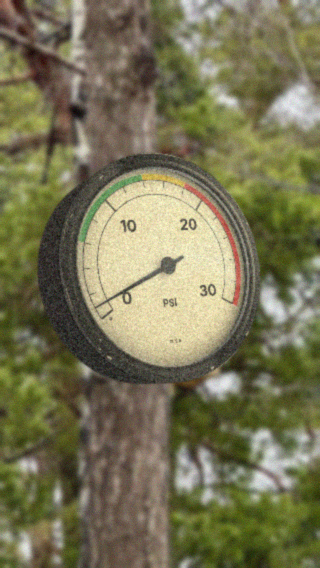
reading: 1 (psi)
